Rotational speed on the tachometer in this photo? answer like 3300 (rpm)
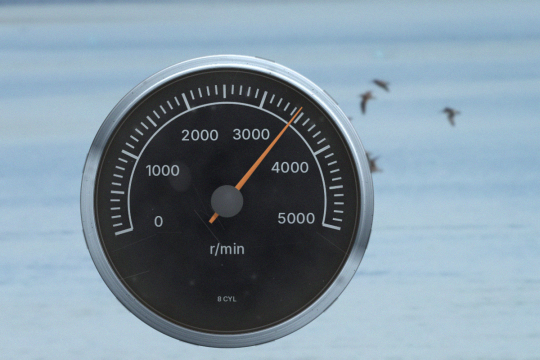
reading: 3450 (rpm)
